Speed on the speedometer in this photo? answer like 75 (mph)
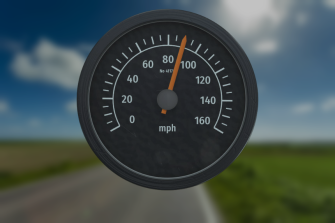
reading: 90 (mph)
